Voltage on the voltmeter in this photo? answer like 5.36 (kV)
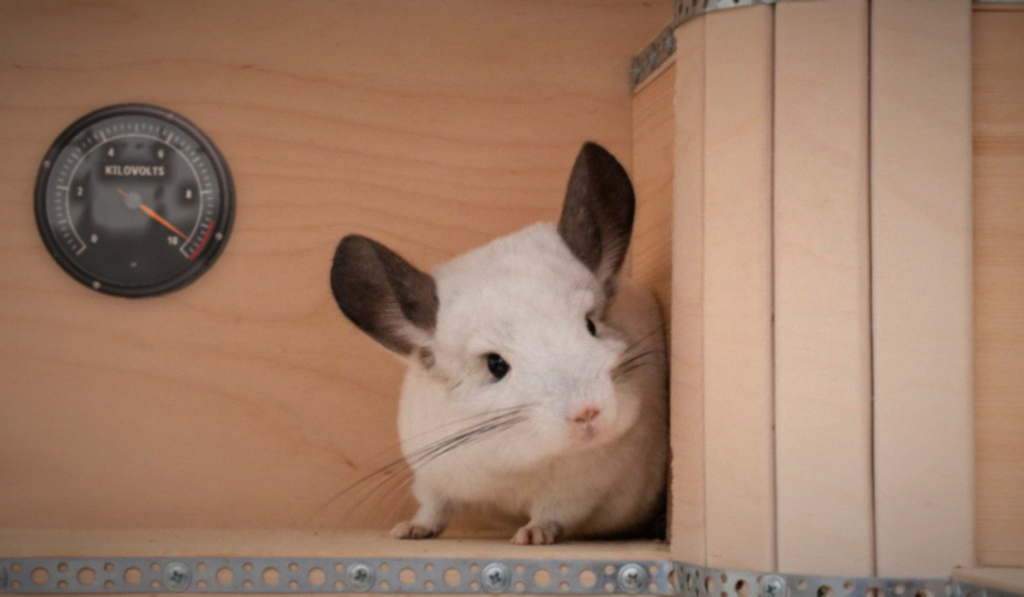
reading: 9.6 (kV)
